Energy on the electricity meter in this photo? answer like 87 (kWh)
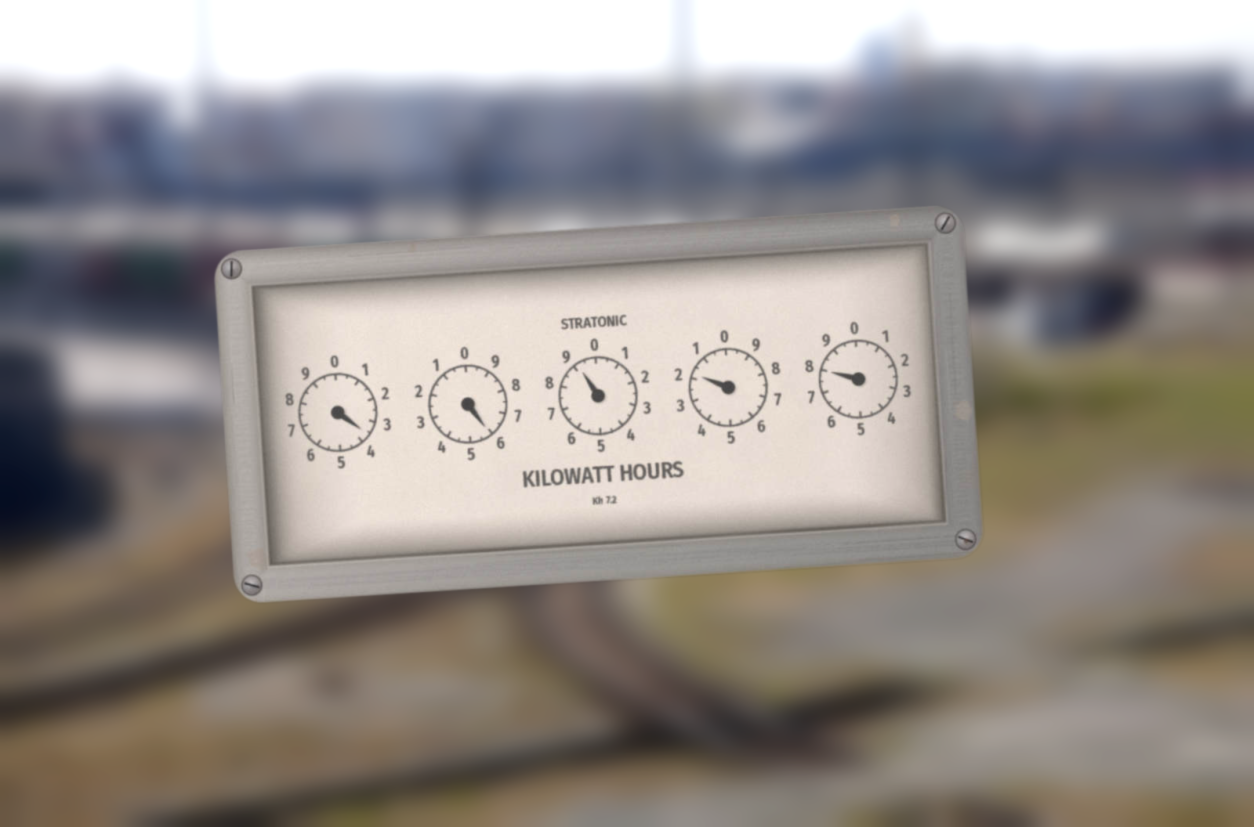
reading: 35918 (kWh)
